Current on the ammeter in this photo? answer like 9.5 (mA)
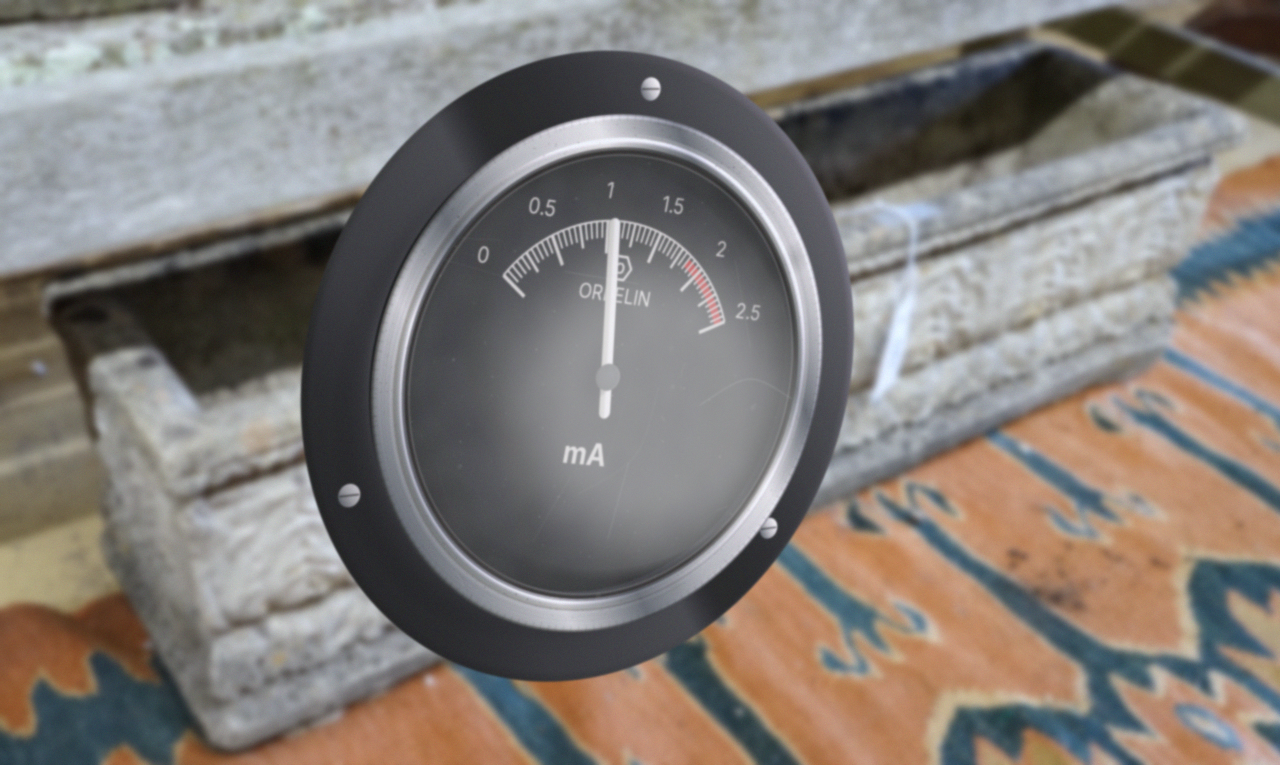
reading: 1 (mA)
